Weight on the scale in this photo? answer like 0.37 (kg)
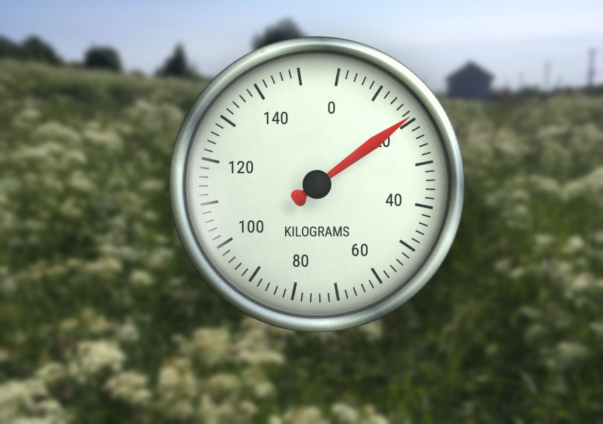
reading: 19 (kg)
